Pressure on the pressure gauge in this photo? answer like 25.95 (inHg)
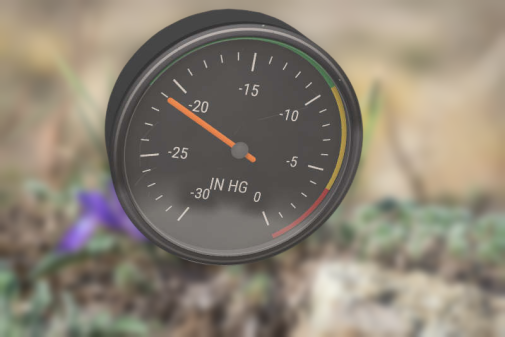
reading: -21 (inHg)
